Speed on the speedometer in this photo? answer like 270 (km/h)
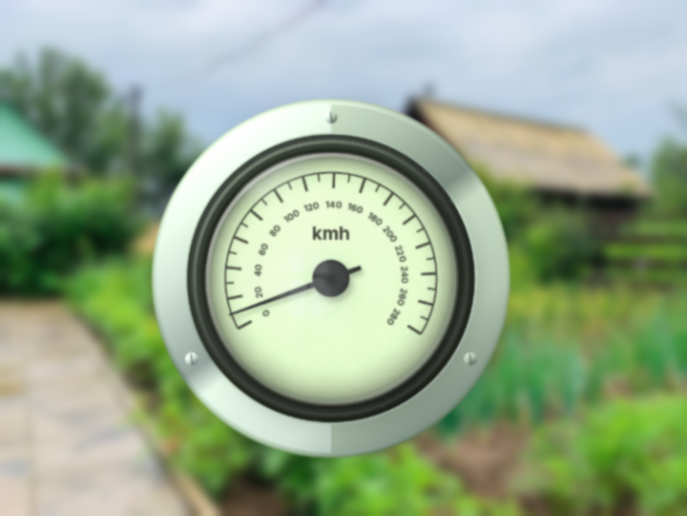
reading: 10 (km/h)
